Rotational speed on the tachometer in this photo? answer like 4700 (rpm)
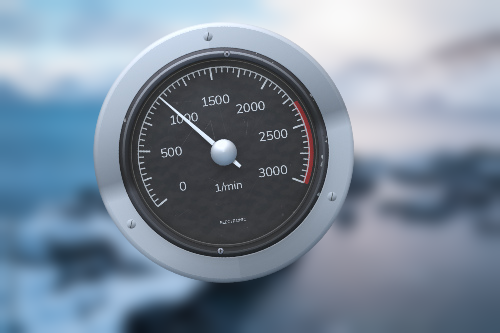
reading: 1000 (rpm)
